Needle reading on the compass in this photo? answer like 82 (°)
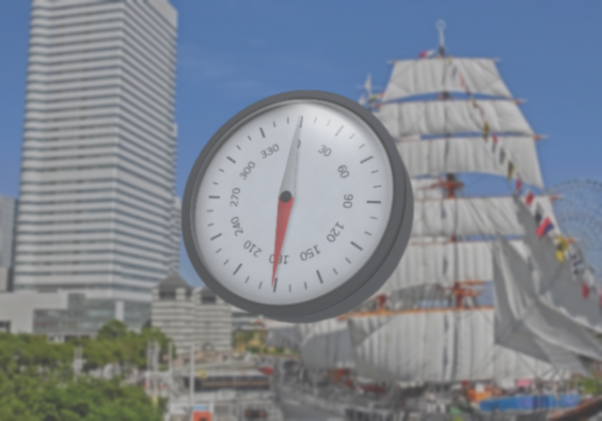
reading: 180 (°)
